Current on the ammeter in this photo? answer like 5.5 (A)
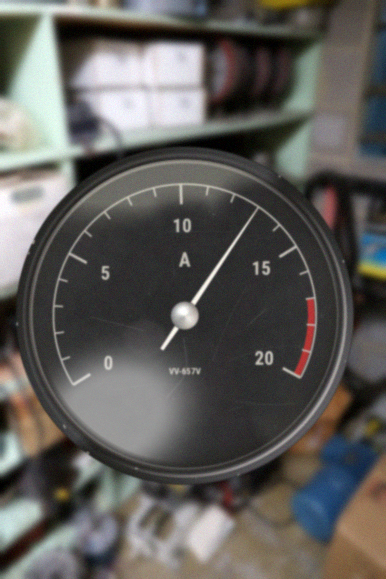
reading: 13 (A)
